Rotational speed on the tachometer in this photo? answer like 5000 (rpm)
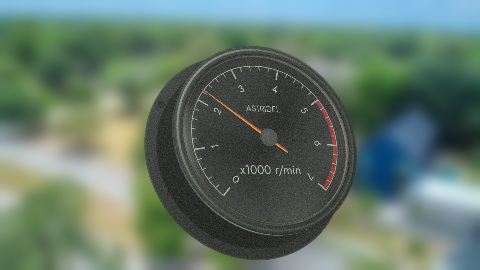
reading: 2200 (rpm)
